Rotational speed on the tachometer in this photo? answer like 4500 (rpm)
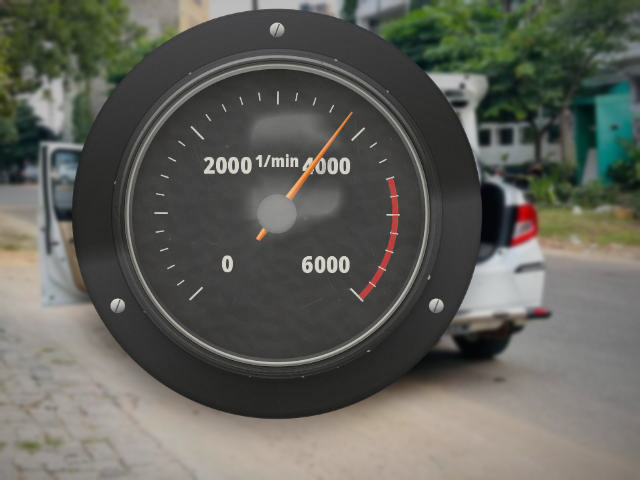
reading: 3800 (rpm)
